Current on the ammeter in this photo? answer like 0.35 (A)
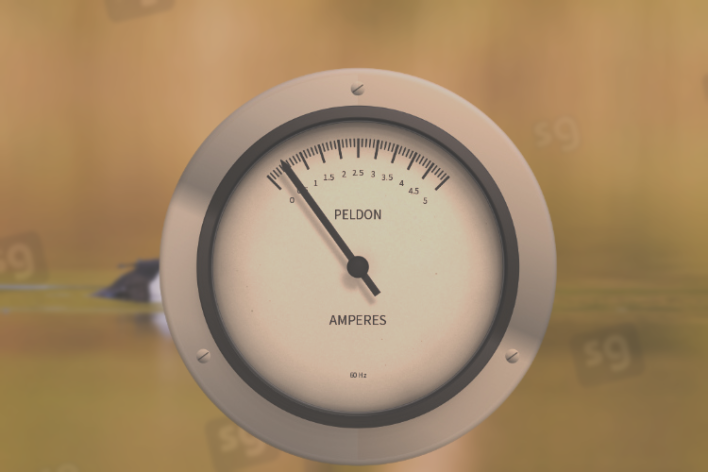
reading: 0.5 (A)
